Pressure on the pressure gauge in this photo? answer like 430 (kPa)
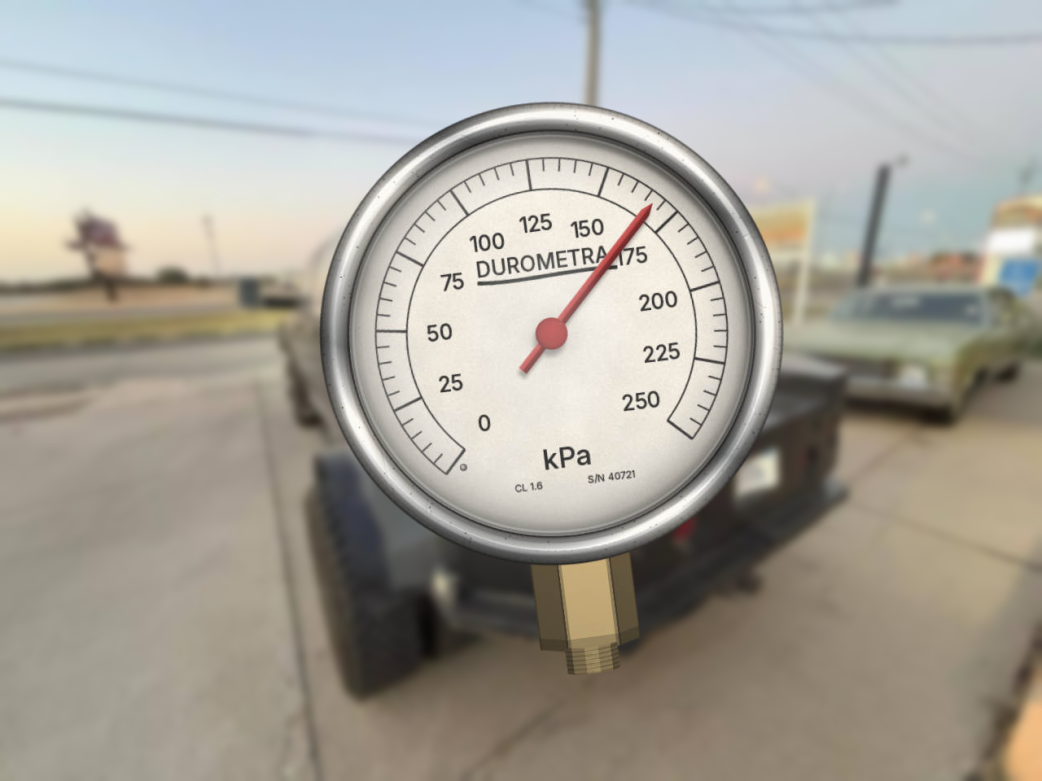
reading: 167.5 (kPa)
